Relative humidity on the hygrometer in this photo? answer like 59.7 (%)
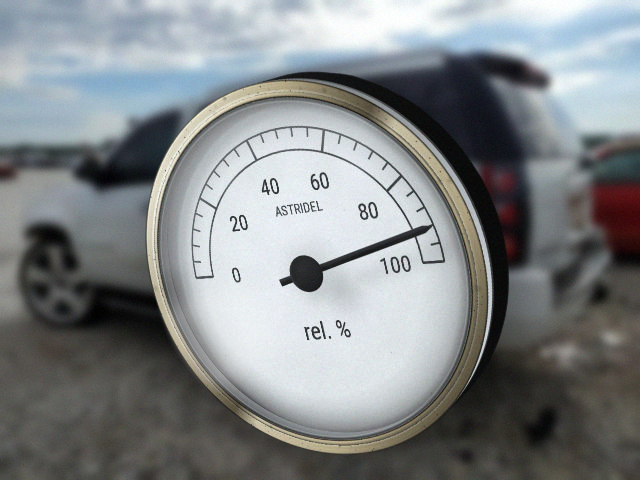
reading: 92 (%)
